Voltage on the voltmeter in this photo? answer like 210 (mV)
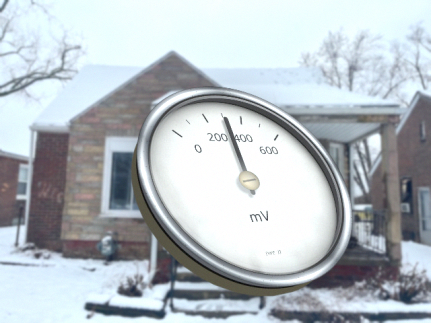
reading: 300 (mV)
